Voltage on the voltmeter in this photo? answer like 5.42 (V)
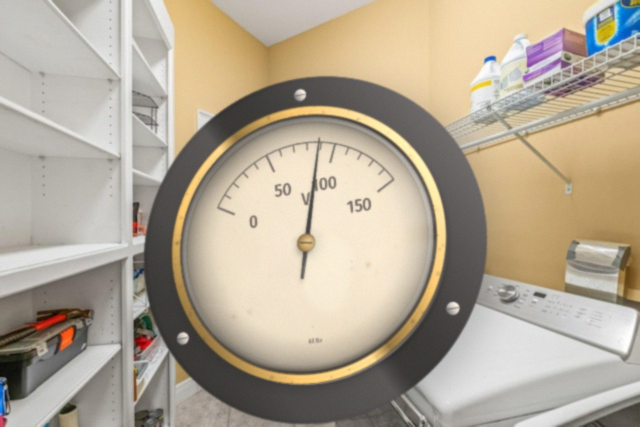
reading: 90 (V)
